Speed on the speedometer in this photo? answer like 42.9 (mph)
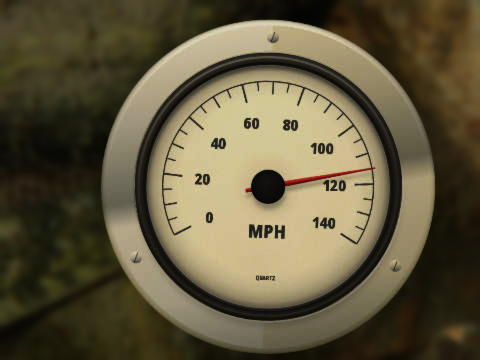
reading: 115 (mph)
